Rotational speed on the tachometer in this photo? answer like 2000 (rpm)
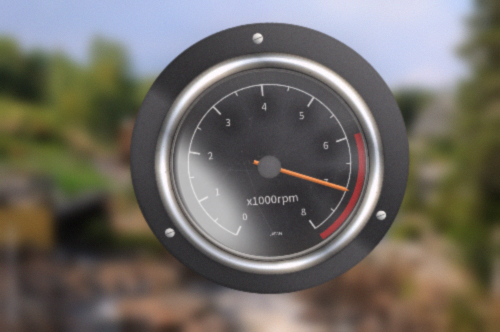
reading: 7000 (rpm)
